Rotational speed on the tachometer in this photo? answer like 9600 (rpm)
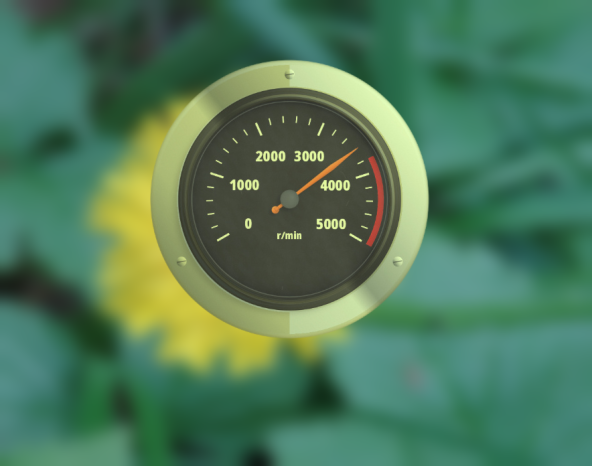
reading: 3600 (rpm)
